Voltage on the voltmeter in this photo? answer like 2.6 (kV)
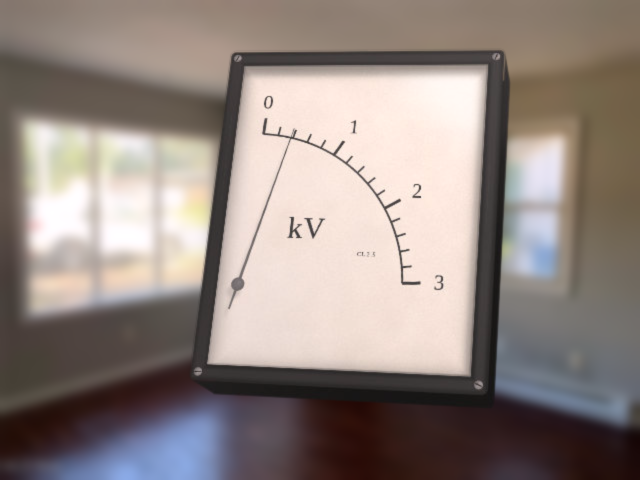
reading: 0.4 (kV)
